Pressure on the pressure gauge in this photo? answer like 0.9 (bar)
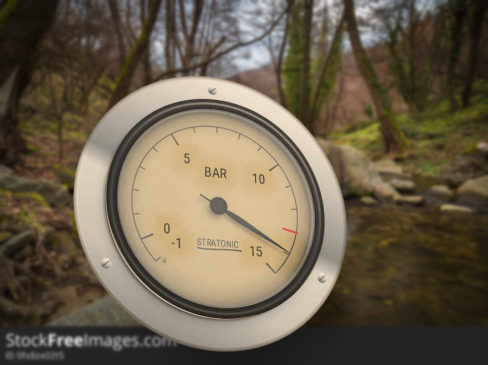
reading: 14 (bar)
